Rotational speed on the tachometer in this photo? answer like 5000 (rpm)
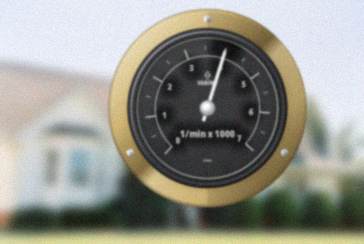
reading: 4000 (rpm)
